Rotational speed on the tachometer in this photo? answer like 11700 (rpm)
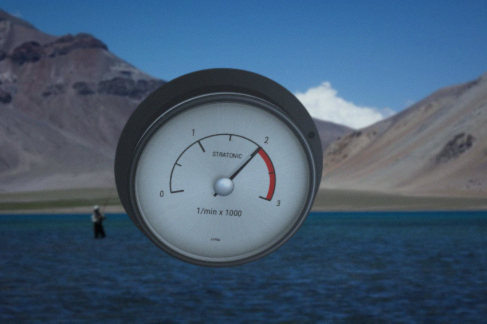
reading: 2000 (rpm)
